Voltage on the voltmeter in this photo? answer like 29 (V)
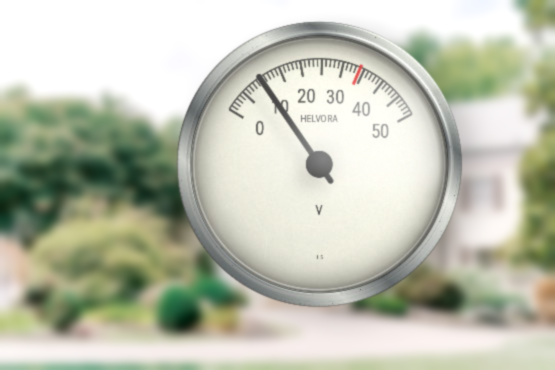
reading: 10 (V)
